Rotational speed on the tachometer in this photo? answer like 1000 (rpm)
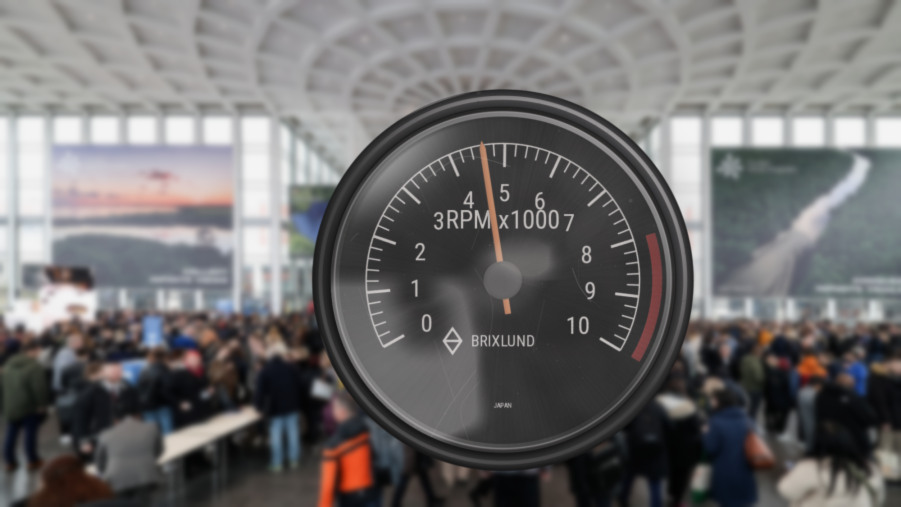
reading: 4600 (rpm)
